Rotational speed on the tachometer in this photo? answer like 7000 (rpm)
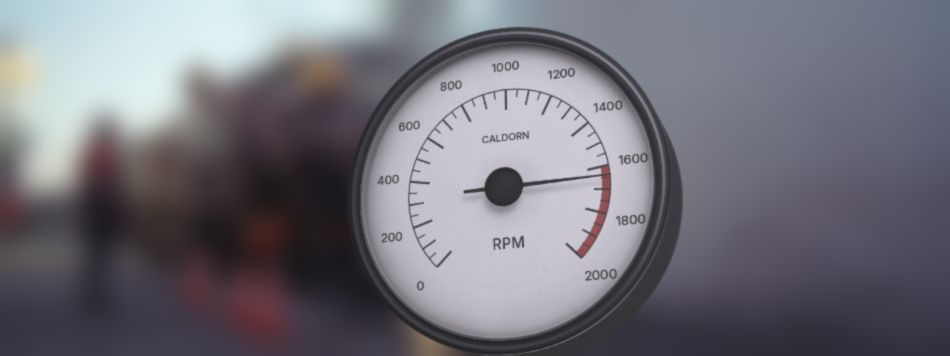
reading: 1650 (rpm)
